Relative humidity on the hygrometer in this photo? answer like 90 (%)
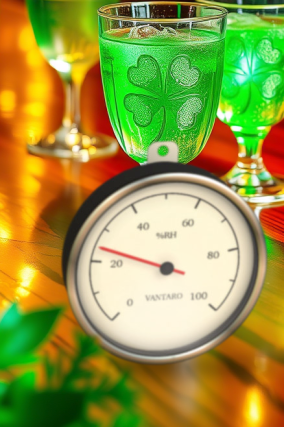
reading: 25 (%)
